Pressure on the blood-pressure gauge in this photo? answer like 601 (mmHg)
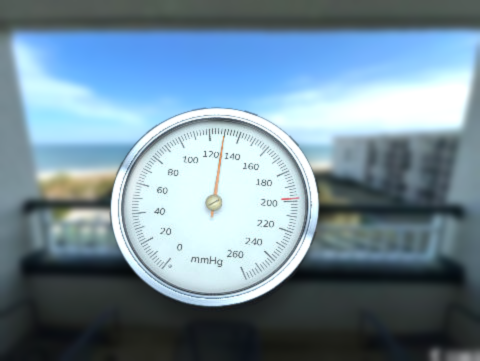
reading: 130 (mmHg)
